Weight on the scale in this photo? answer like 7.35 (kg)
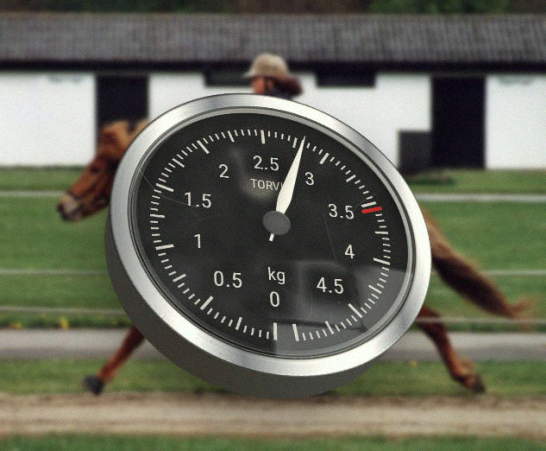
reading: 2.8 (kg)
